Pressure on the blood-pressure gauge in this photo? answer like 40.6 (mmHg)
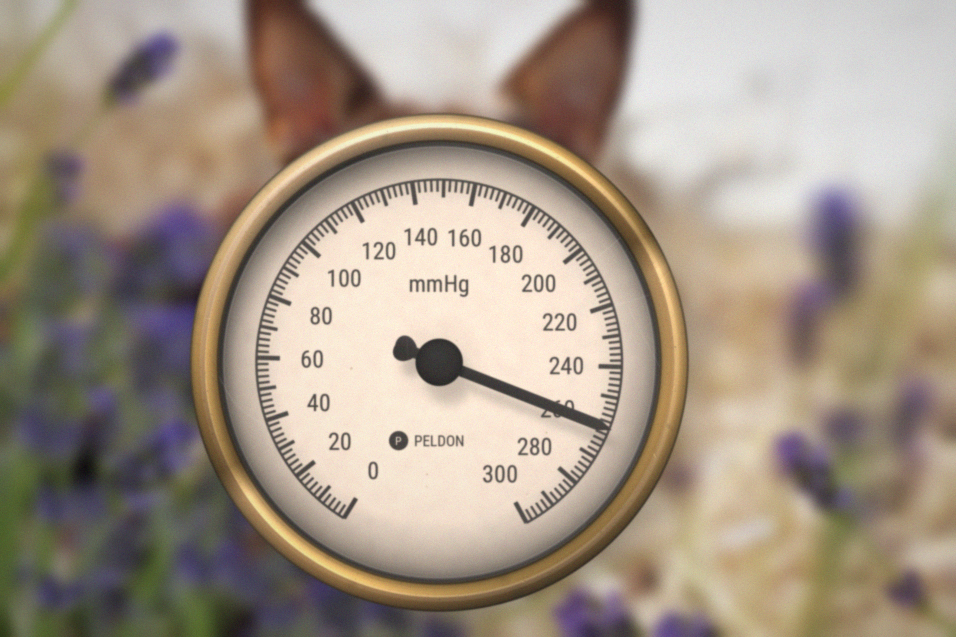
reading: 260 (mmHg)
